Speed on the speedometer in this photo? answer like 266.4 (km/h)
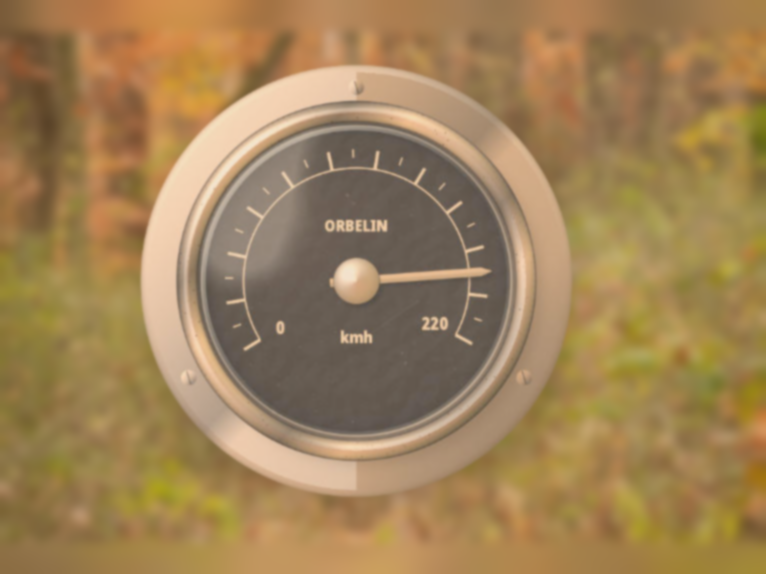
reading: 190 (km/h)
